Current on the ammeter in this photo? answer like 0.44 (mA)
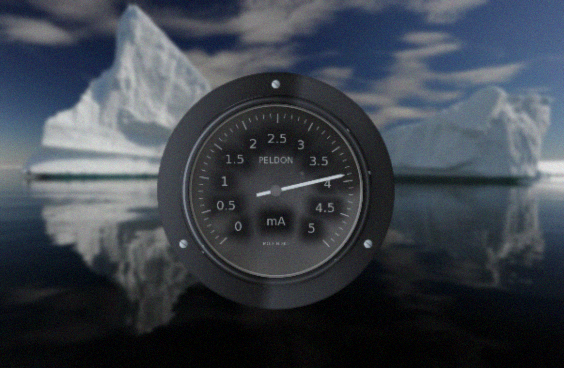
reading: 3.9 (mA)
